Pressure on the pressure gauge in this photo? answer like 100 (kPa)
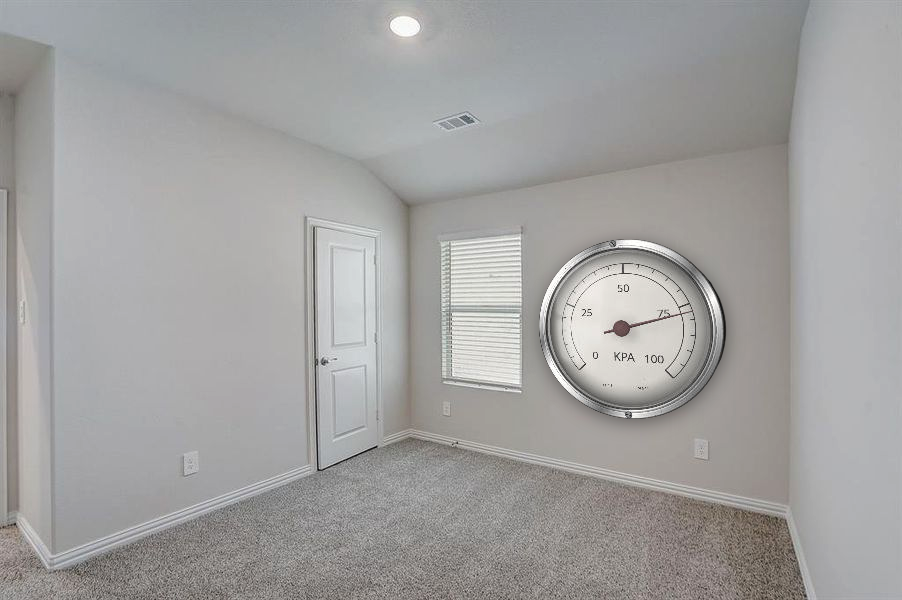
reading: 77.5 (kPa)
